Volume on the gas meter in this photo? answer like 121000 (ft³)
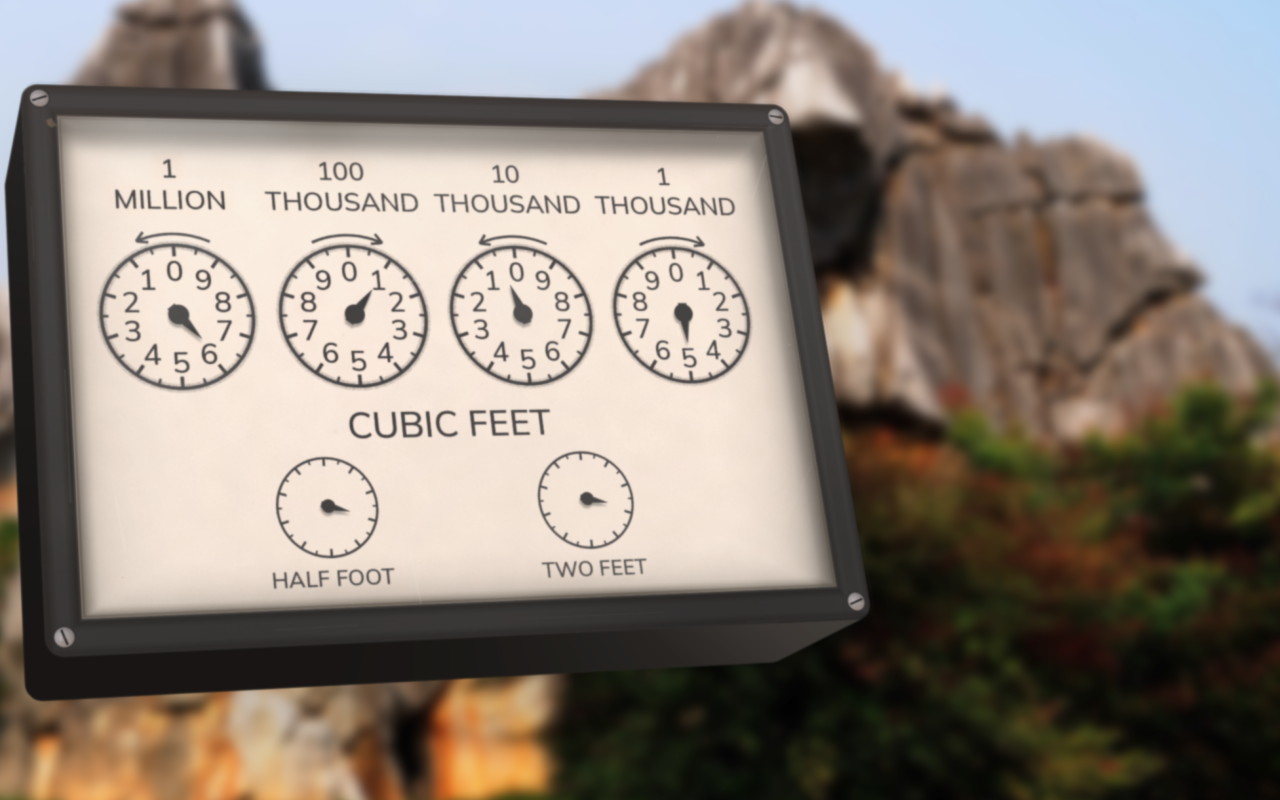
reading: 610500 (ft³)
